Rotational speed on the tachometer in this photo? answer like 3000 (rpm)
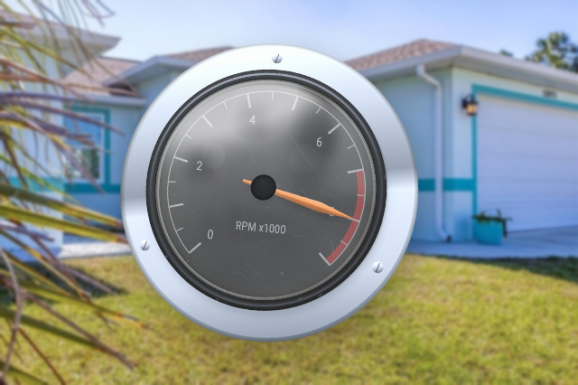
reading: 8000 (rpm)
